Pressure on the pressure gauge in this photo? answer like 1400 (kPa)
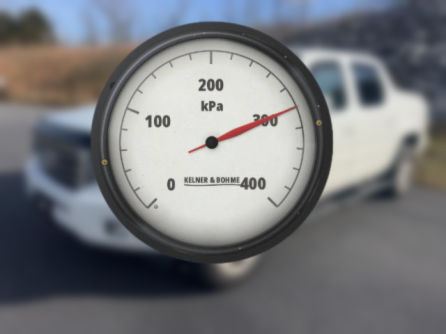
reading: 300 (kPa)
